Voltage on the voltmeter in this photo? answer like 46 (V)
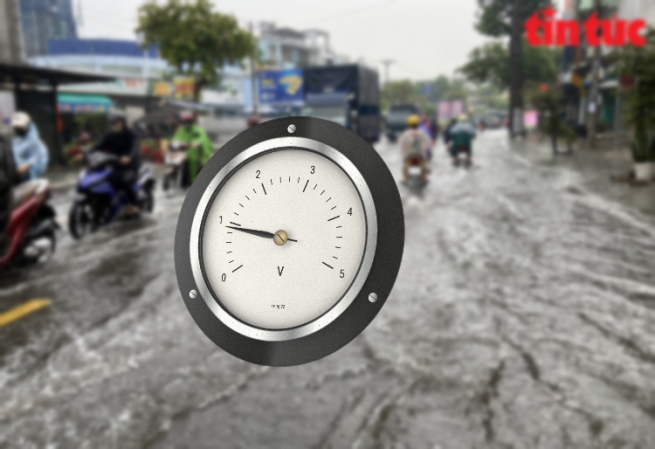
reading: 0.9 (V)
